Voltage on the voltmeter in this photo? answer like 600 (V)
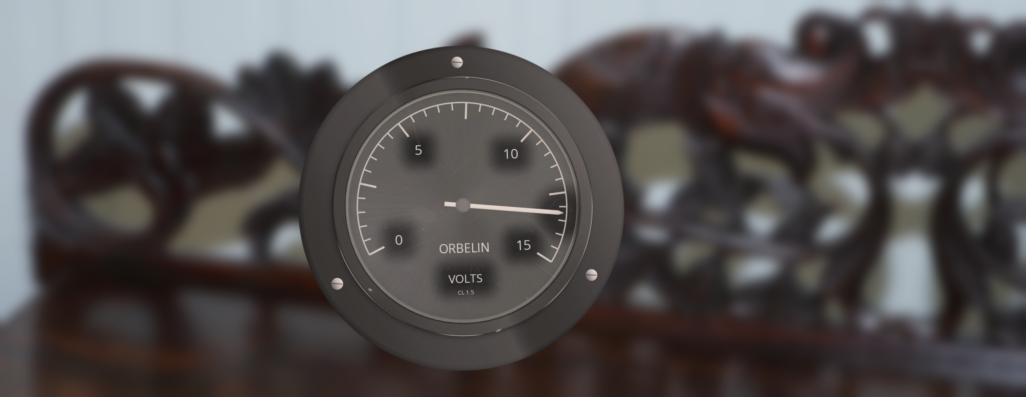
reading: 13.25 (V)
